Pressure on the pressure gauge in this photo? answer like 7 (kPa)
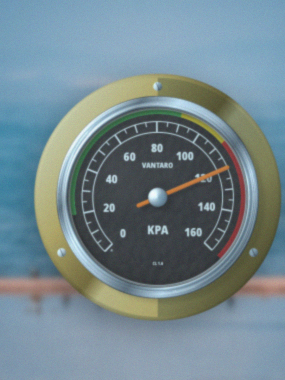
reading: 120 (kPa)
